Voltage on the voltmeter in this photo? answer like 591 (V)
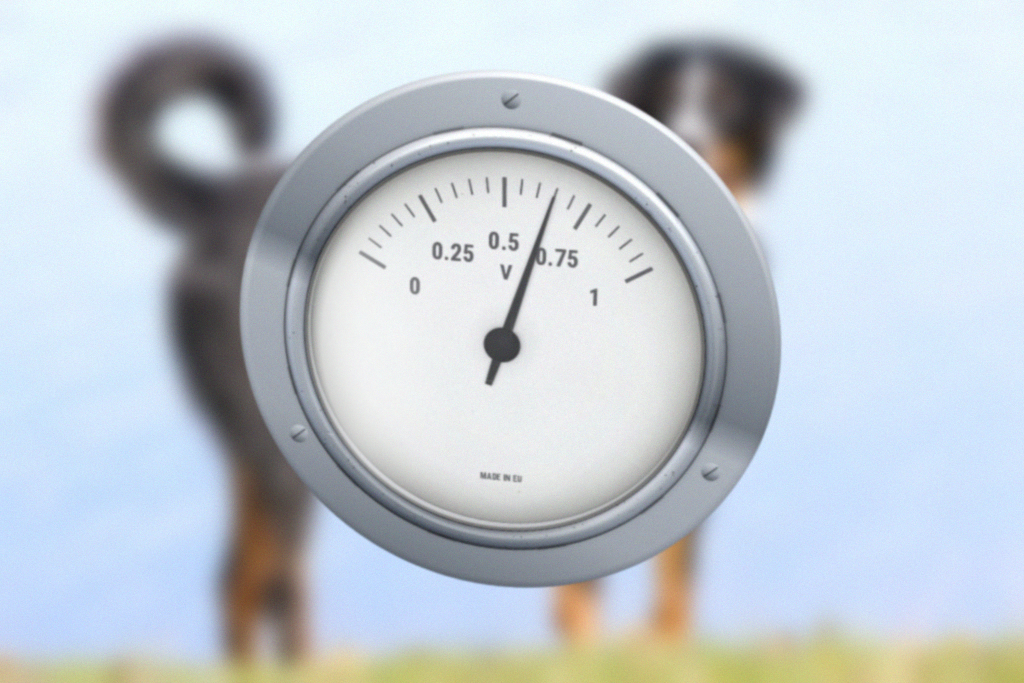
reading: 0.65 (V)
